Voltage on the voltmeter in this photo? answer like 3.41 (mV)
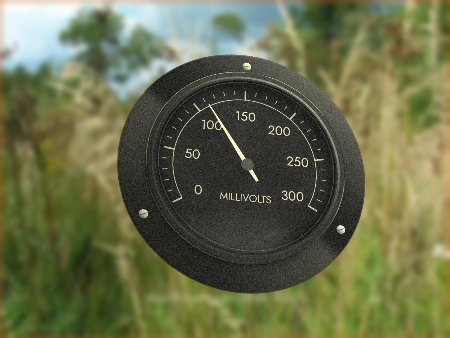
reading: 110 (mV)
